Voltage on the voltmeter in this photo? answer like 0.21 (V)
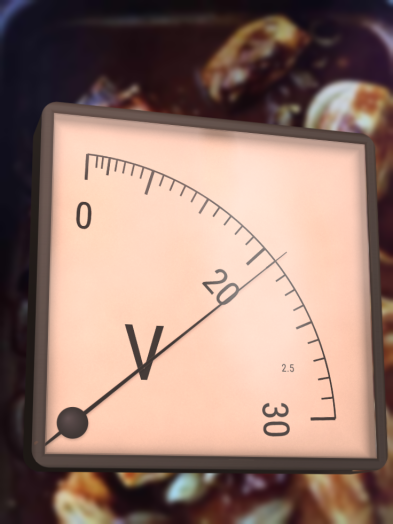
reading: 21 (V)
